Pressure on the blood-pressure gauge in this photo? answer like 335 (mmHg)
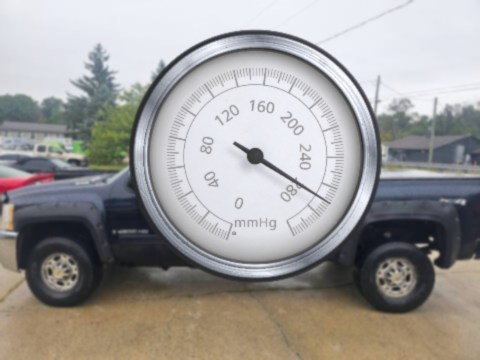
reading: 270 (mmHg)
